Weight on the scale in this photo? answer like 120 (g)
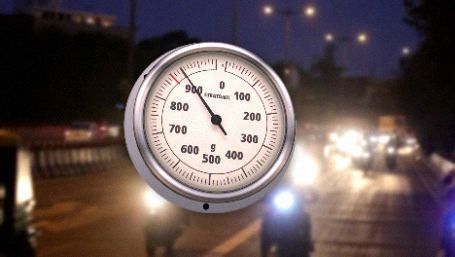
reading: 900 (g)
